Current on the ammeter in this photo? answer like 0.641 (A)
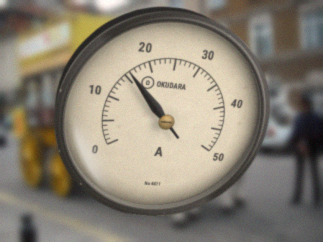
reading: 16 (A)
